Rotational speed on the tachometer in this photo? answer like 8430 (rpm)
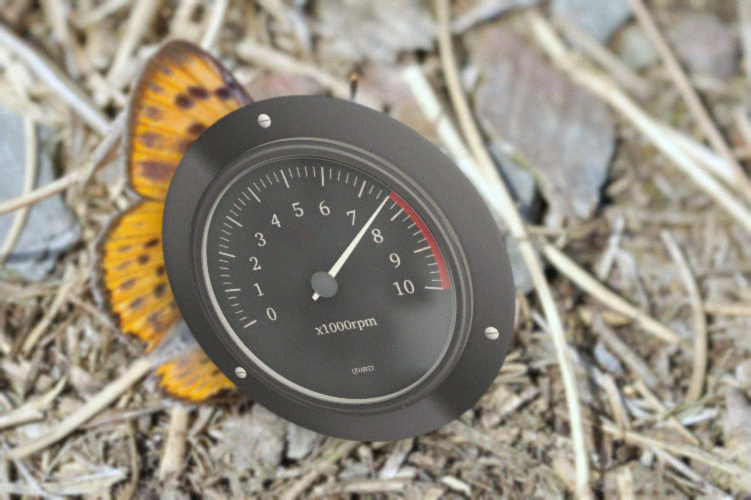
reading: 7600 (rpm)
